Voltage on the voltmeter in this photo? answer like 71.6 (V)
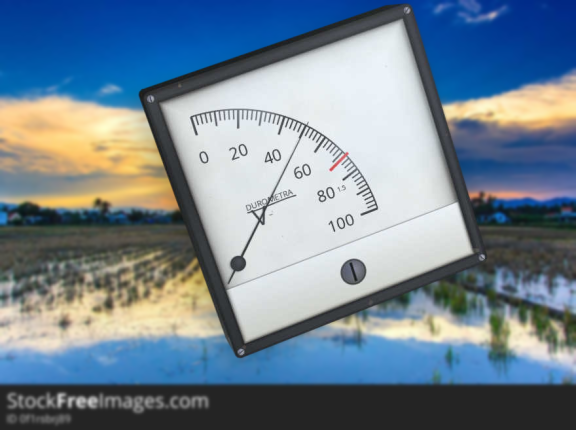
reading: 50 (V)
